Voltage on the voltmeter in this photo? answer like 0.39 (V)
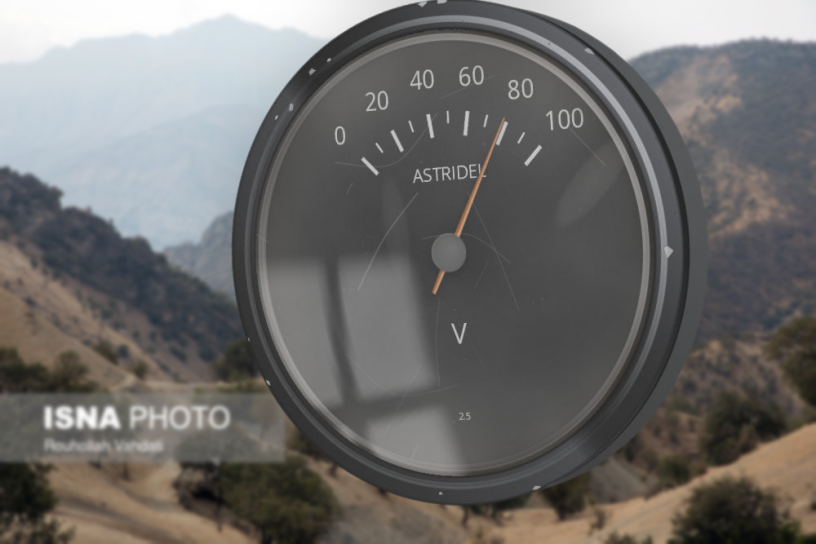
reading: 80 (V)
